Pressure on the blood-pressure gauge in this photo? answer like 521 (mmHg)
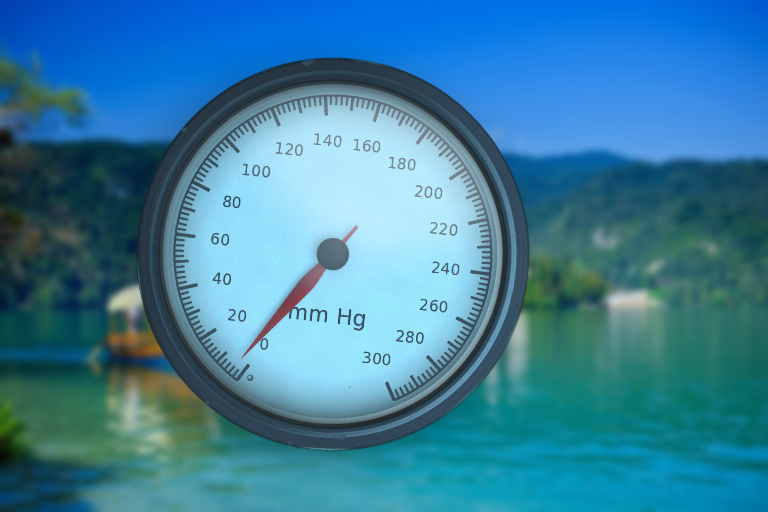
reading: 4 (mmHg)
